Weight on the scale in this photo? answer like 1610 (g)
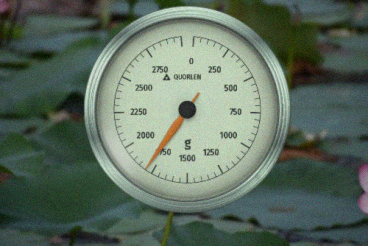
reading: 1800 (g)
